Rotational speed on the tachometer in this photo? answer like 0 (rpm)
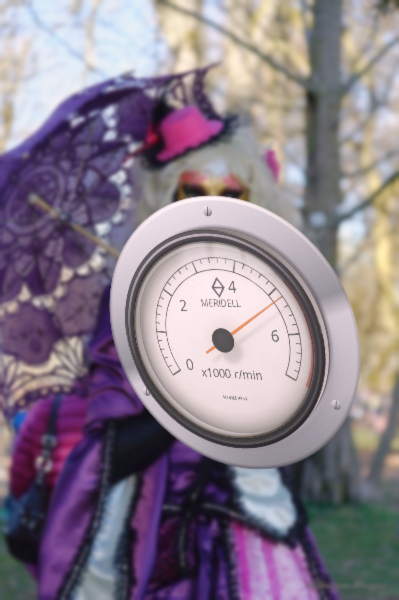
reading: 5200 (rpm)
